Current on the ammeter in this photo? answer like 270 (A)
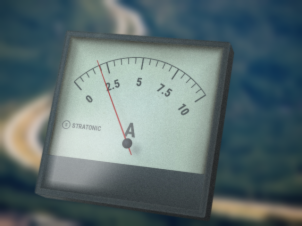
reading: 2 (A)
